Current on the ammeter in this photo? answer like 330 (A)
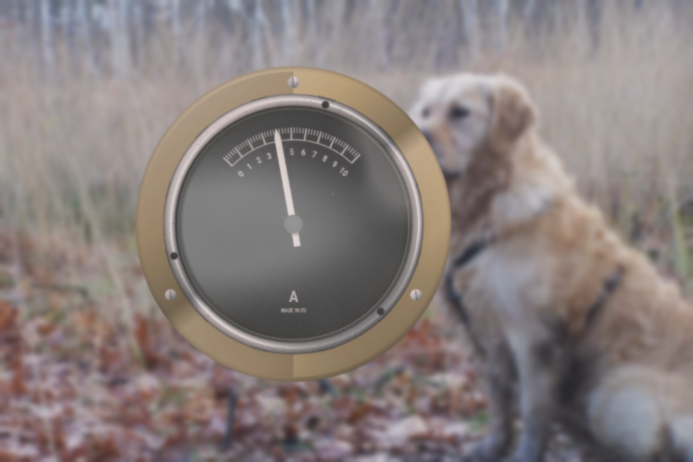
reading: 4 (A)
